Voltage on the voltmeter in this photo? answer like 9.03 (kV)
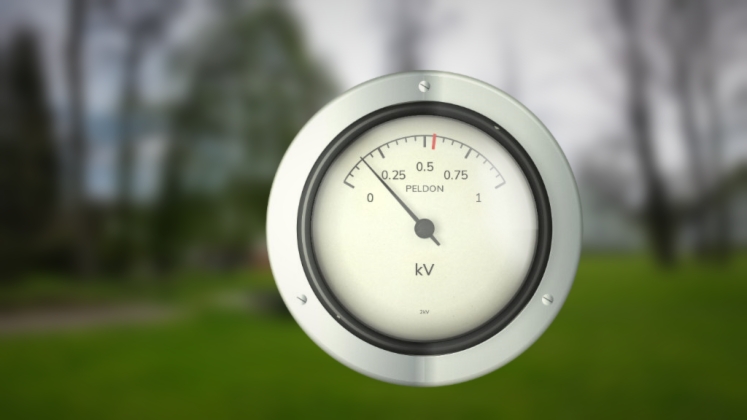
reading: 0.15 (kV)
